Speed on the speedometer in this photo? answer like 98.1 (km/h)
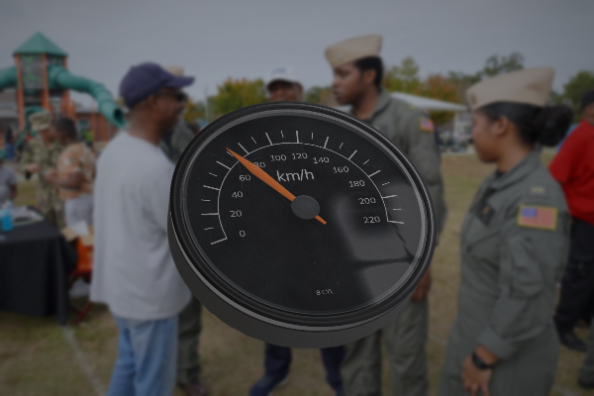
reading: 70 (km/h)
